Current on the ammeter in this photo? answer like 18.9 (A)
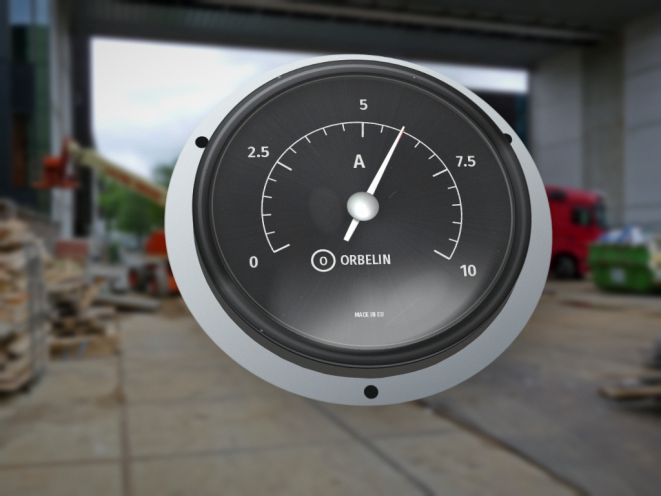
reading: 6 (A)
